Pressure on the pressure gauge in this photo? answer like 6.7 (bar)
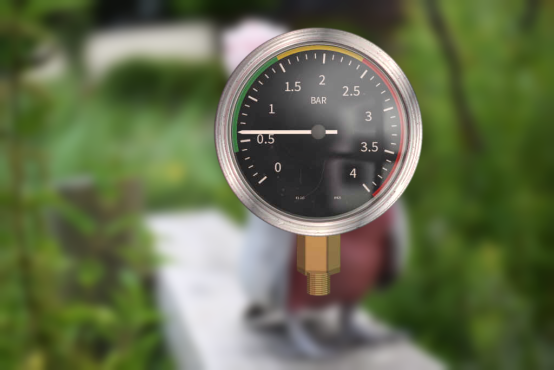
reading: 0.6 (bar)
